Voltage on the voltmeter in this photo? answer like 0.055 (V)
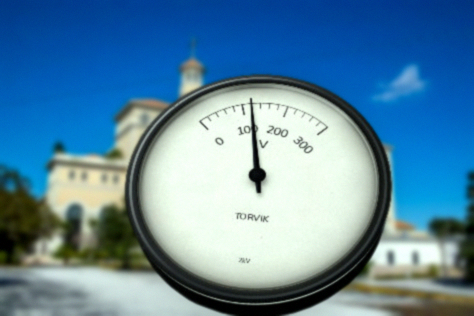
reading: 120 (V)
